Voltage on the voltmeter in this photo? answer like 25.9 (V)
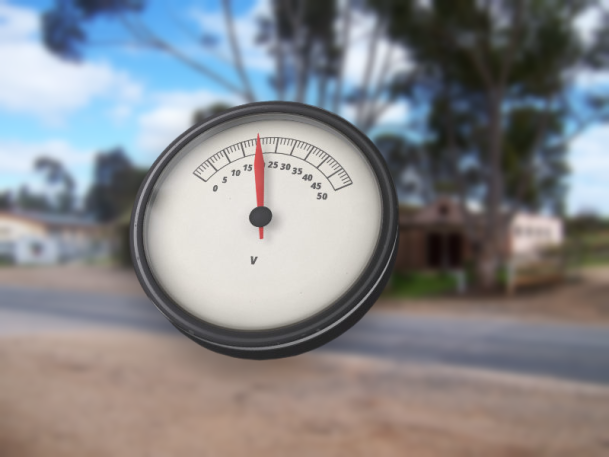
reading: 20 (V)
